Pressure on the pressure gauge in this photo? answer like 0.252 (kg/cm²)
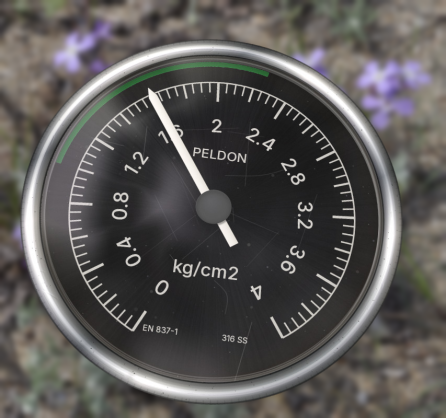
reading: 1.6 (kg/cm²)
